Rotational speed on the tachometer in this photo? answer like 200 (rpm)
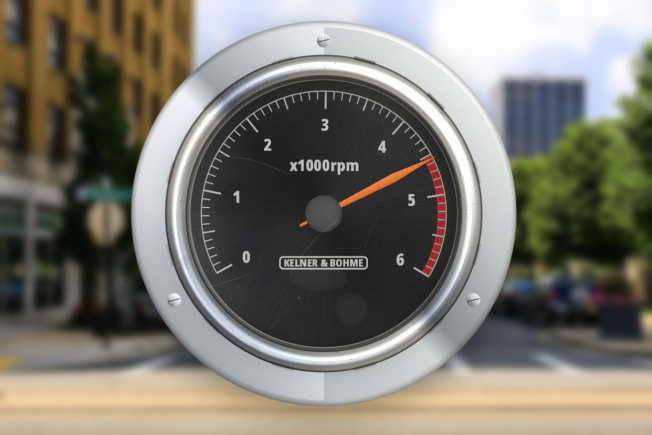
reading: 4550 (rpm)
